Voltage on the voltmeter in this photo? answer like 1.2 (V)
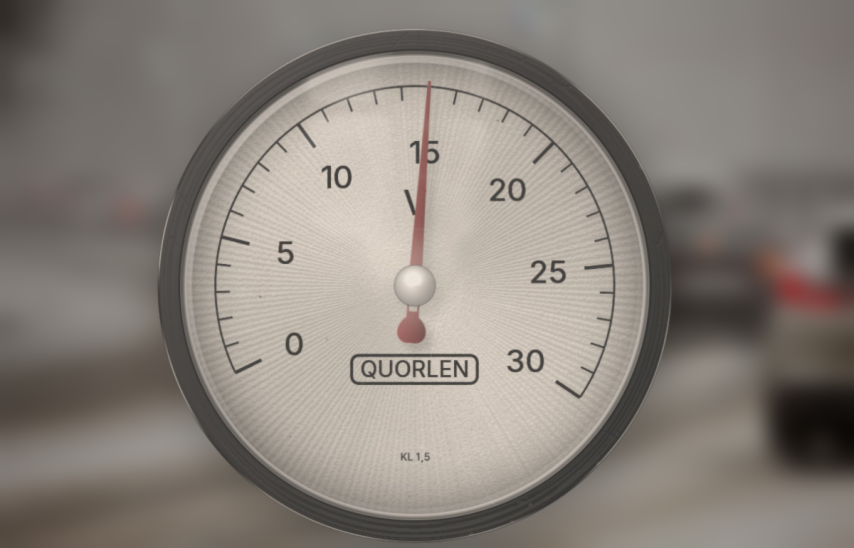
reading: 15 (V)
